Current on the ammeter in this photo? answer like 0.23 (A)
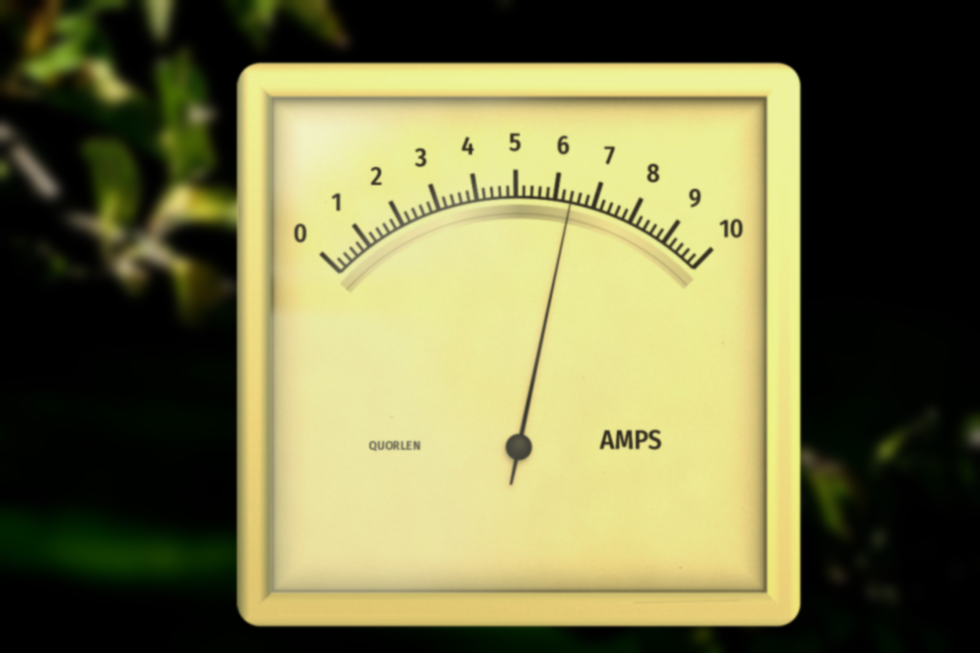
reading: 6.4 (A)
